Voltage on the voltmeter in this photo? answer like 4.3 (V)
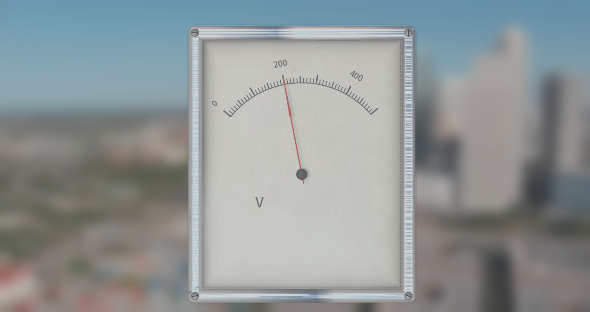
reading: 200 (V)
